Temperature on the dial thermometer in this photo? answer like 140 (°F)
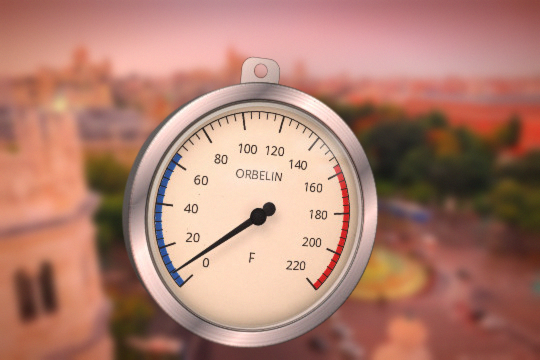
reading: 8 (°F)
